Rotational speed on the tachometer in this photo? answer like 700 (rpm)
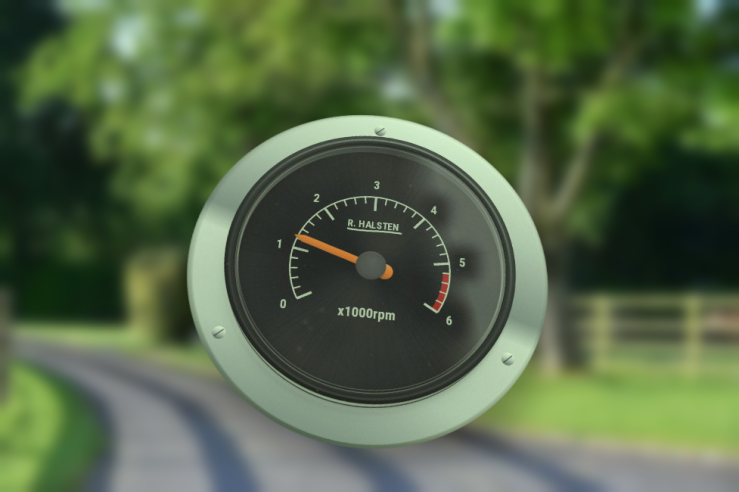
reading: 1200 (rpm)
